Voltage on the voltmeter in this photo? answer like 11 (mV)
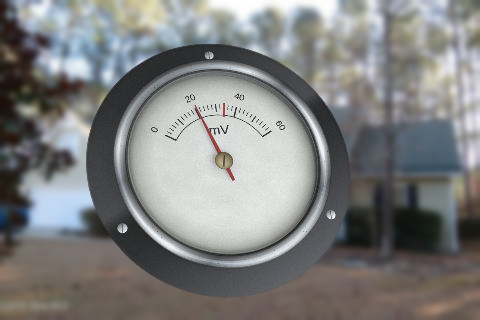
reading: 20 (mV)
